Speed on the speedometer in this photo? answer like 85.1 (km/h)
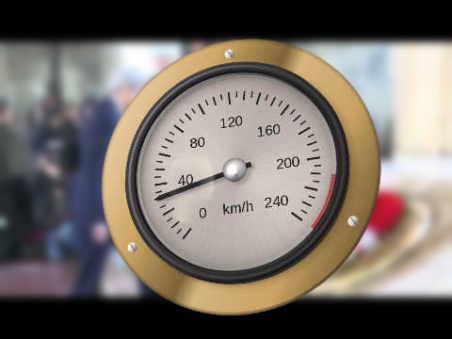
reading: 30 (km/h)
